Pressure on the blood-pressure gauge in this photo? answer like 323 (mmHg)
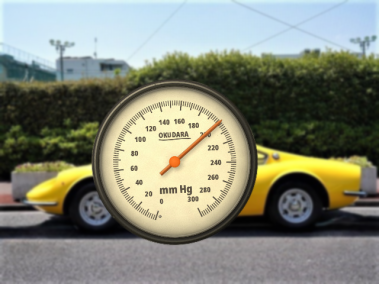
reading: 200 (mmHg)
